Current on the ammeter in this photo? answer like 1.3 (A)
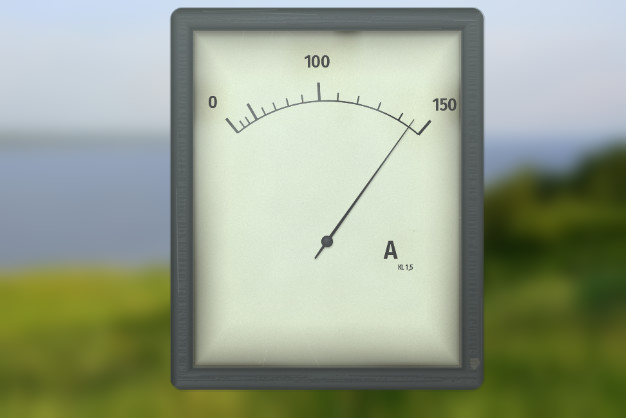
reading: 145 (A)
